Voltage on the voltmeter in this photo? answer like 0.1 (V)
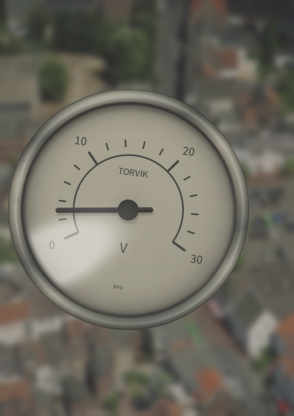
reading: 3 (V)
